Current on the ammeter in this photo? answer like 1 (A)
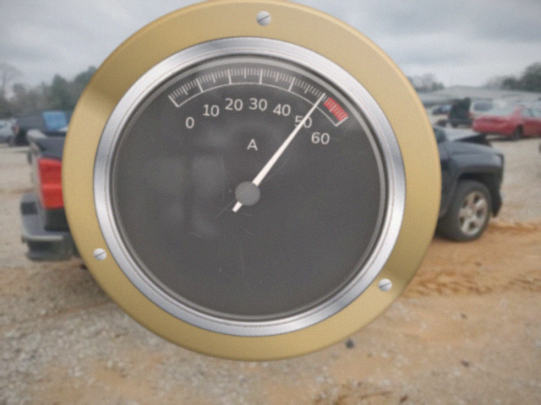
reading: 50 (A)
